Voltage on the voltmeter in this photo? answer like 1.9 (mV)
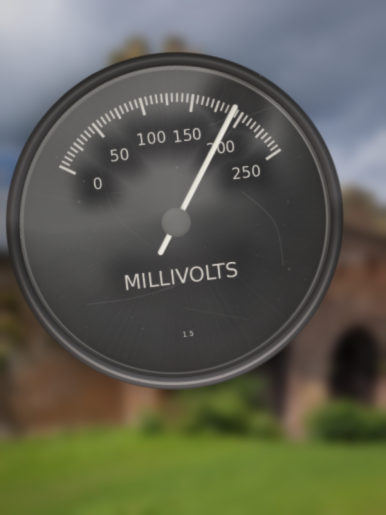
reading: 190 (mV)
